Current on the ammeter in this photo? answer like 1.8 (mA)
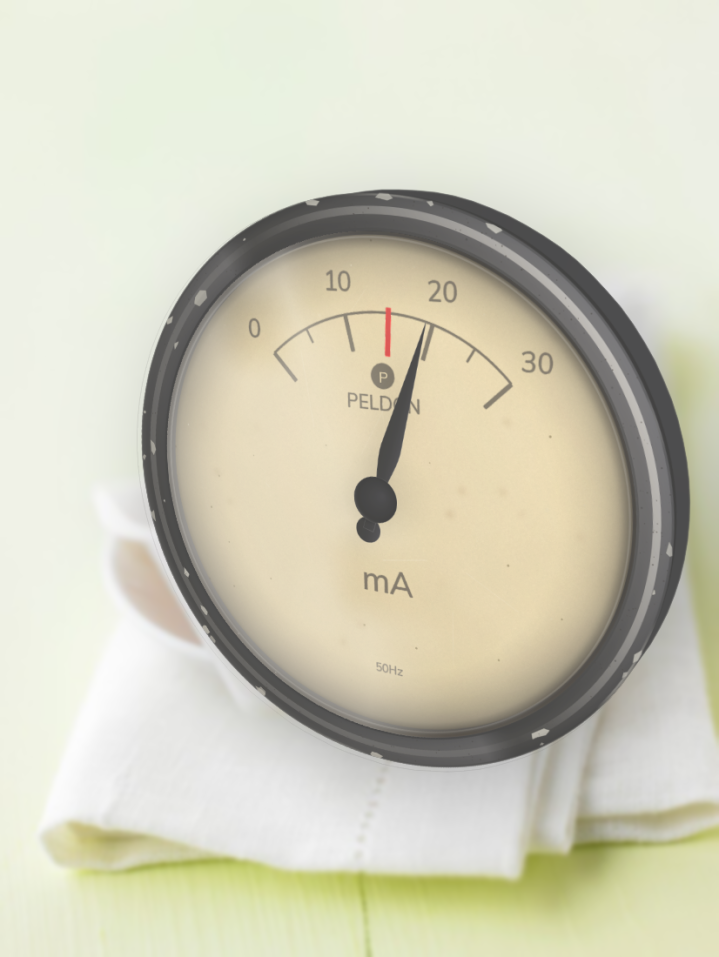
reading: 20 (mA)
